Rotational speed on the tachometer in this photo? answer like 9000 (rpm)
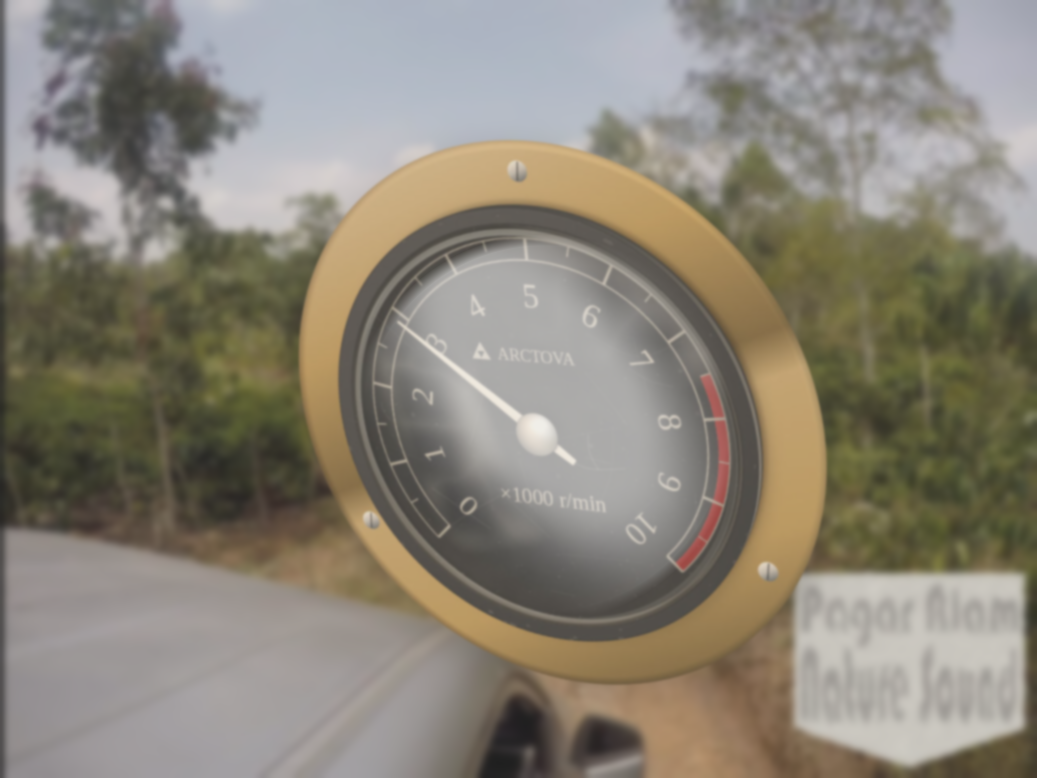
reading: 3000 (rpm)
